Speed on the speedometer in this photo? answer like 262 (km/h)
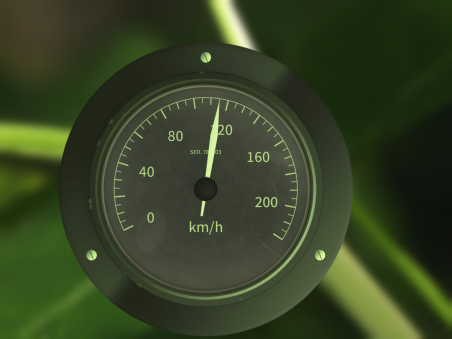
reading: 115 (km/h)
